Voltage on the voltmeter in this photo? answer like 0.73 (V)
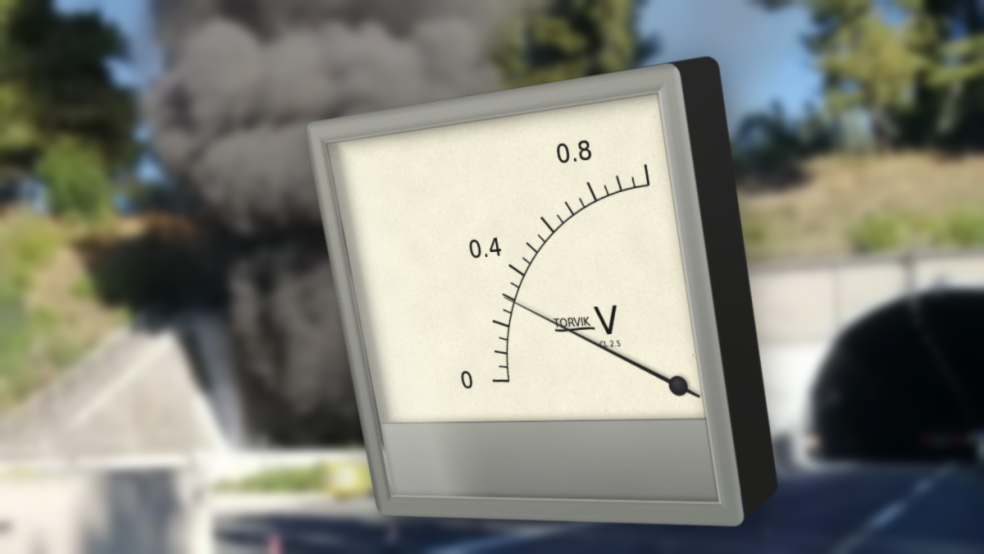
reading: 0.3 (V)
